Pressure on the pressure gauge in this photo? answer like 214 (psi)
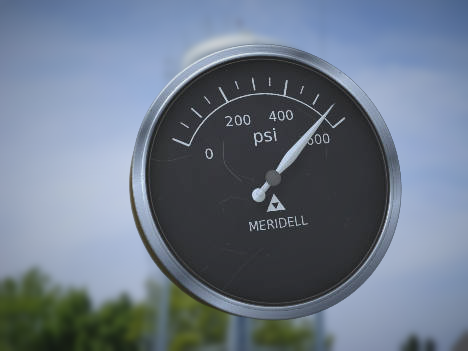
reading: 550 (psi)
